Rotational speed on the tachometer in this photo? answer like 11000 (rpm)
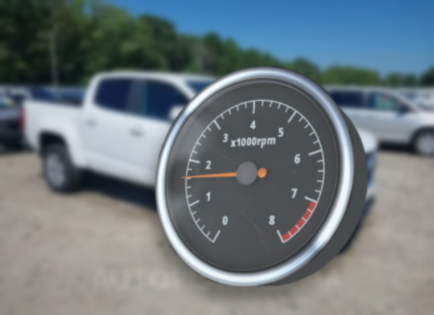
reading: 1600 (rpm)
